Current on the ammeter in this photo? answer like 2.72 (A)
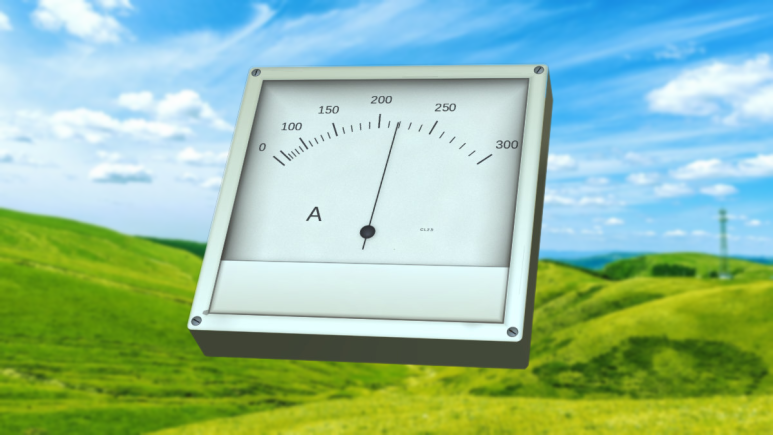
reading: 220 (A)
